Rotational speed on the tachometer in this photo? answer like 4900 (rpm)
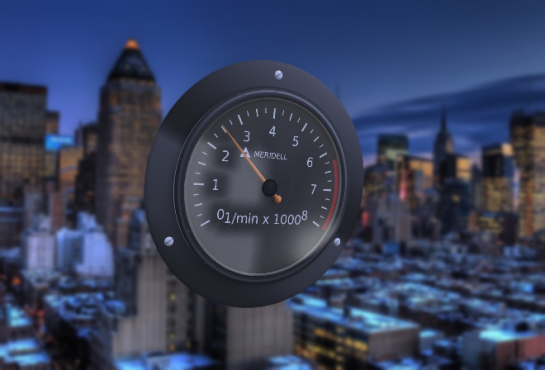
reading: 2500 (rpm)
